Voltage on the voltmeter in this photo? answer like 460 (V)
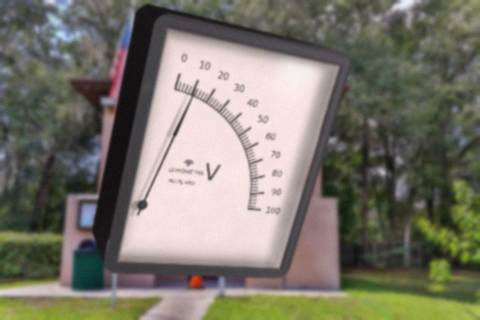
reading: 10 (V)
